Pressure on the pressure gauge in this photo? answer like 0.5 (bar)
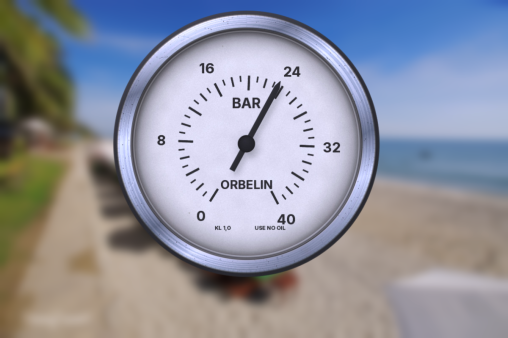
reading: 23.5 (bar)
